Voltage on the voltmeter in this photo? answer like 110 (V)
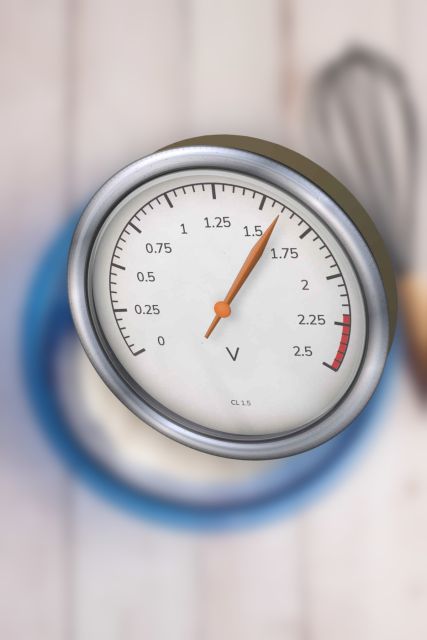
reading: 1.6 (V)
